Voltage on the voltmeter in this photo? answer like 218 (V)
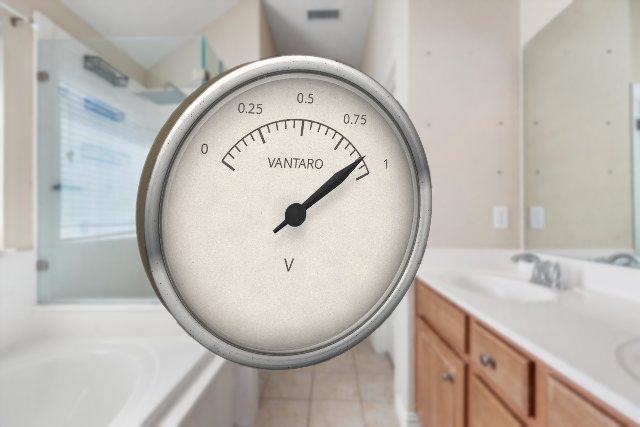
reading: 0.9 (V)
